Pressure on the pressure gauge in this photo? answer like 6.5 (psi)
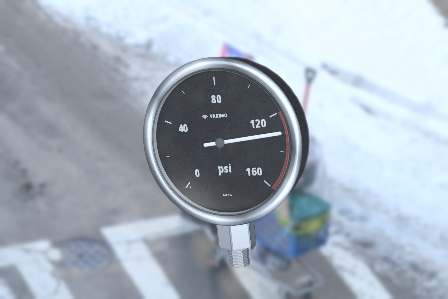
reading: 130 (psi)
